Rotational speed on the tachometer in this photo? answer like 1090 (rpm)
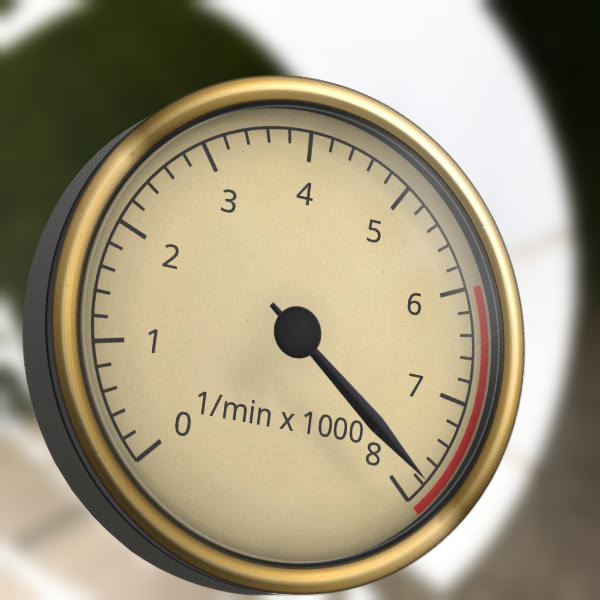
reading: 7800 (rpm)
